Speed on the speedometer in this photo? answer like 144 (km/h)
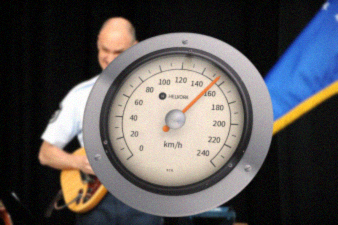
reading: 155 (km/h)
